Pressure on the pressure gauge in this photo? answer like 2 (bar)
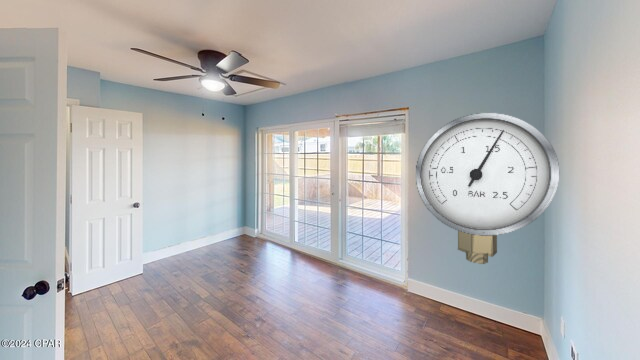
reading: 1.5 (bar)
